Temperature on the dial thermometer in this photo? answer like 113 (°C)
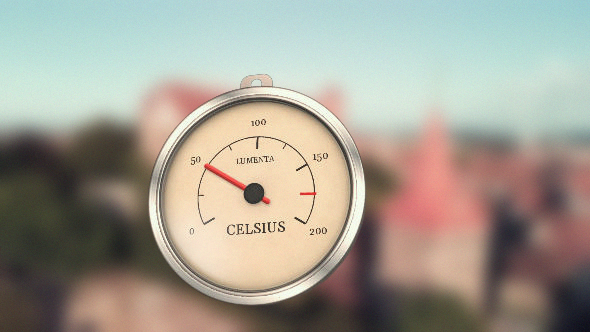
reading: 50 (°C)
